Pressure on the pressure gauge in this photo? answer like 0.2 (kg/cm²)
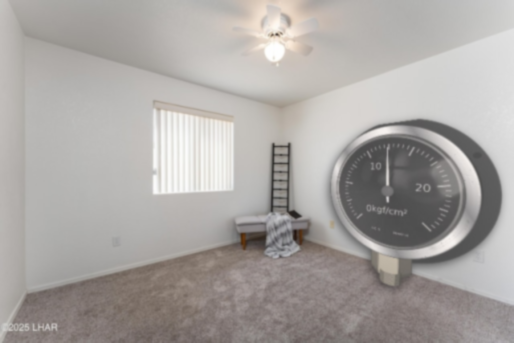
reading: 12.5 (kg/cm²)
